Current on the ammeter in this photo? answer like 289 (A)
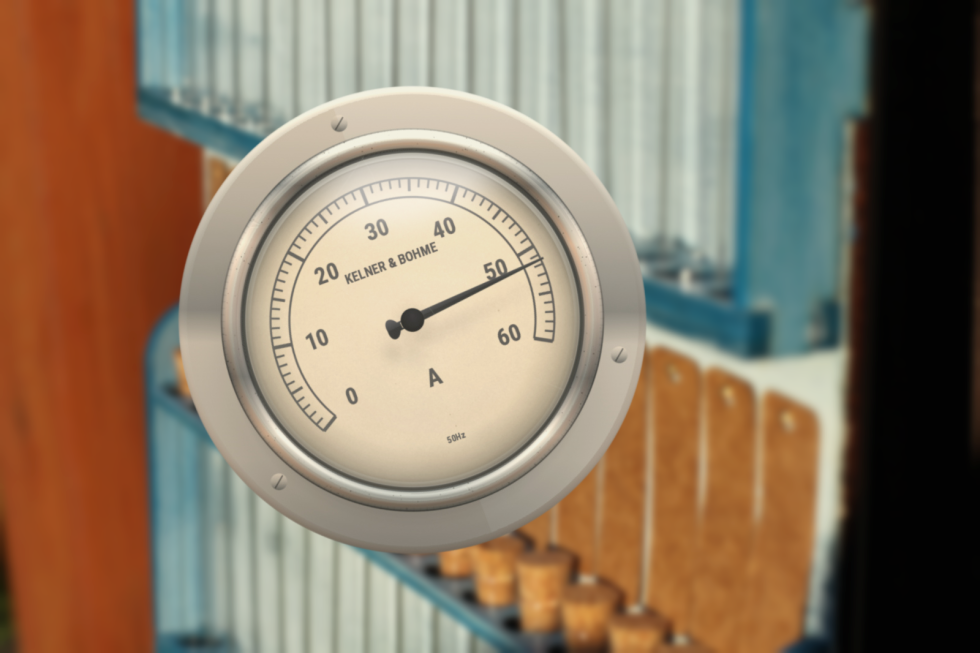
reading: 51.5 (A)
